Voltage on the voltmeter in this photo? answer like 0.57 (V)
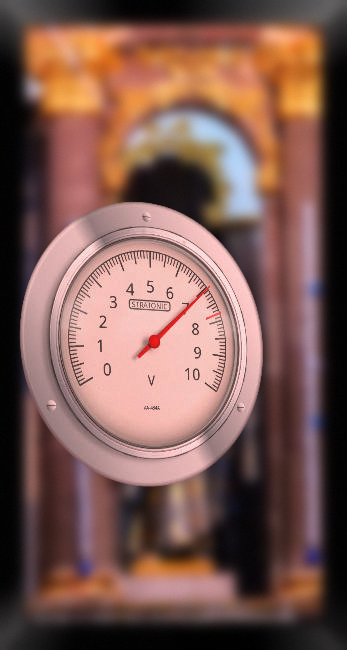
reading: 7 (V)
